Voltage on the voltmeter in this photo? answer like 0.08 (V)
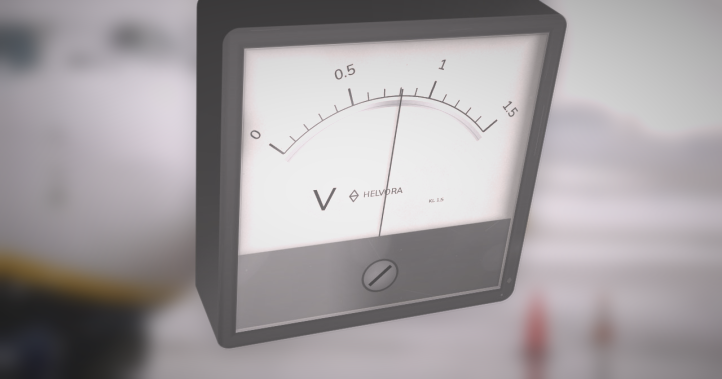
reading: 0.8 (V)
